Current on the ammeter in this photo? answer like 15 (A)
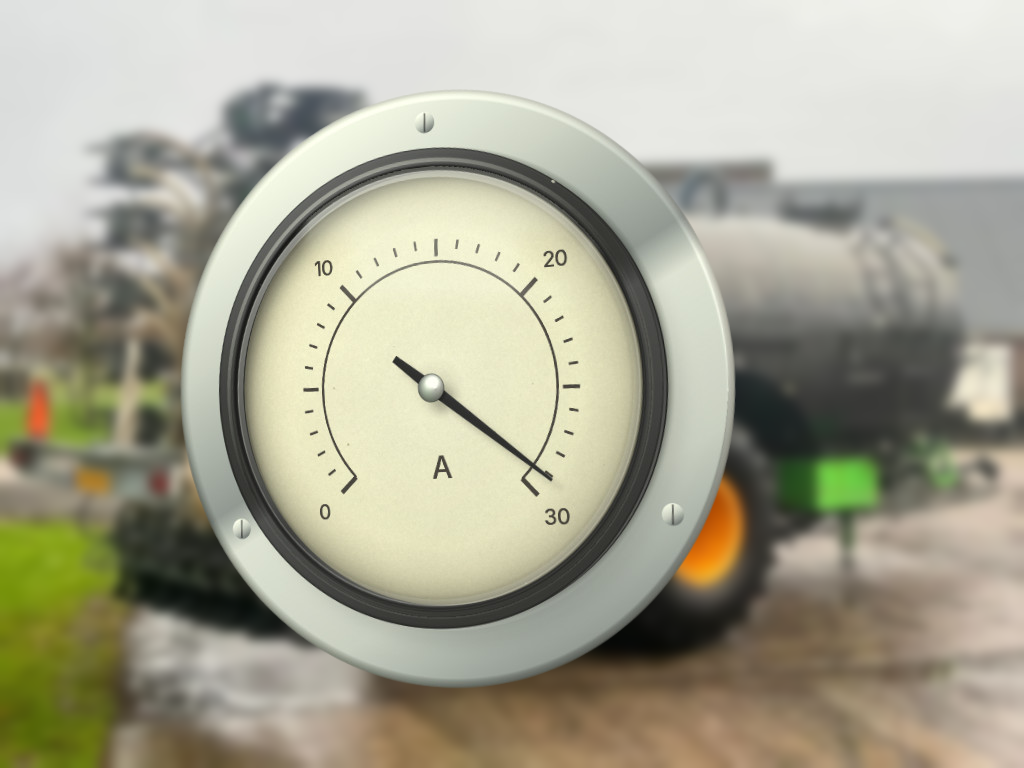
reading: 29 (A)
